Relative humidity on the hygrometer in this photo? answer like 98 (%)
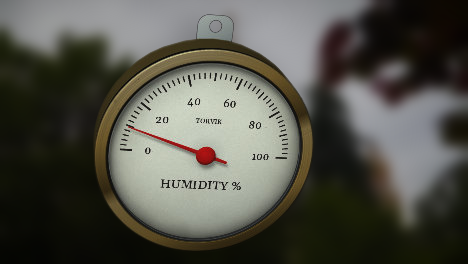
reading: 10 (%)
